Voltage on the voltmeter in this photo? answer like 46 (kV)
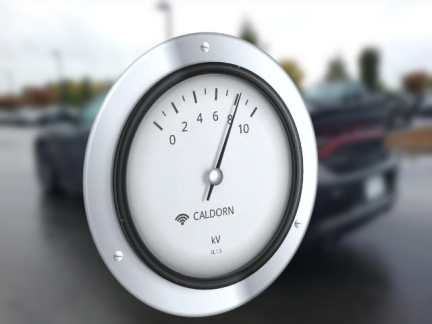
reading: 8 (kV)
